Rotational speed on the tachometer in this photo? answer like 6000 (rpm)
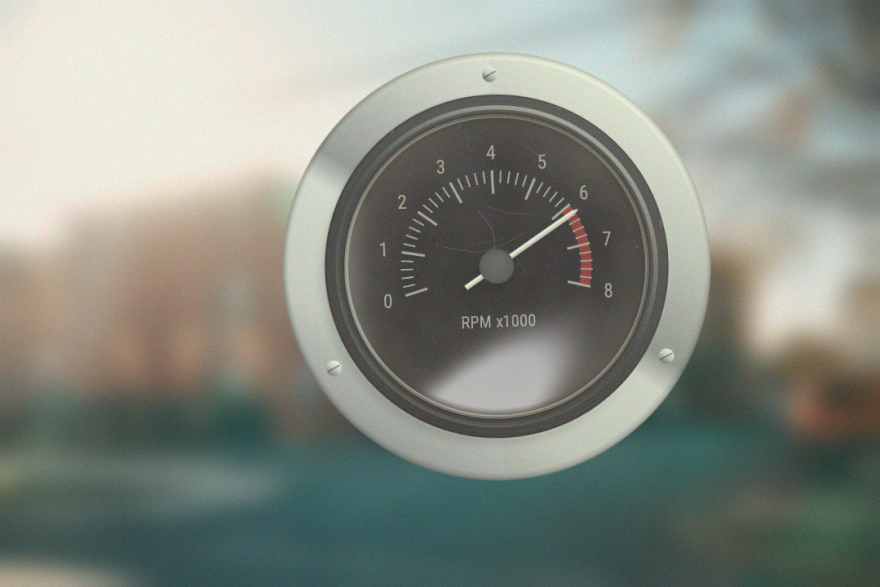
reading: 6200 (rpm)
